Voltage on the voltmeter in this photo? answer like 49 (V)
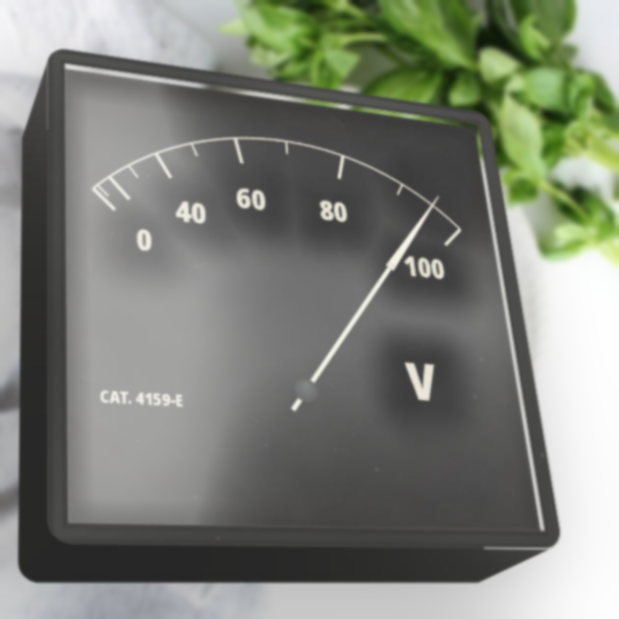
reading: 95 (V)
